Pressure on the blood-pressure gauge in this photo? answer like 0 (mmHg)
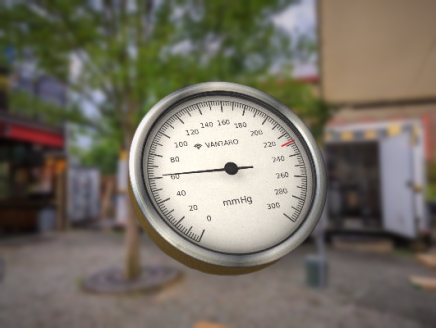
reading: 60 (mmHg)
